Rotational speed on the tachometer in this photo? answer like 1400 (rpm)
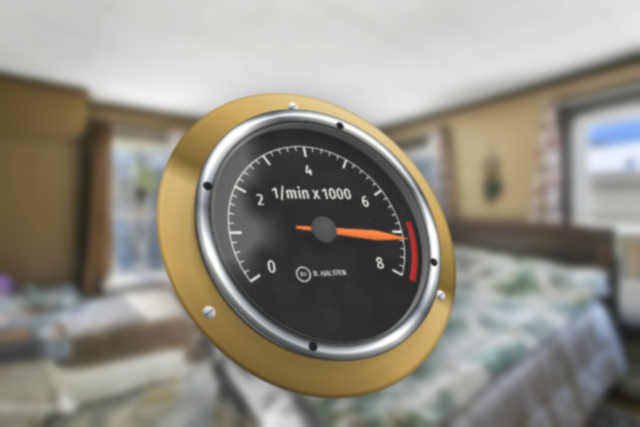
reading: 7200 (rpm)
